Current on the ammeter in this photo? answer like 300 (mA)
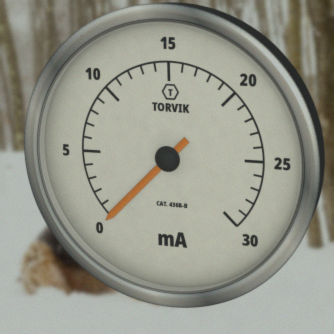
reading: 0 (mA)
